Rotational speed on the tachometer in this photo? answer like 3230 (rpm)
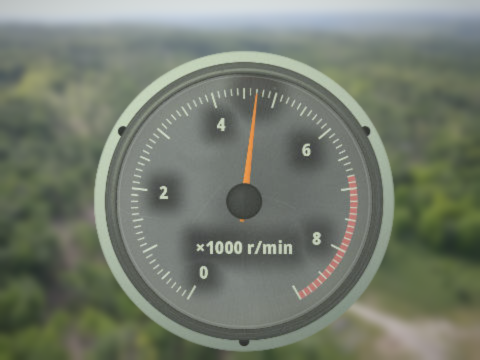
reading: 4700 (rpm)
